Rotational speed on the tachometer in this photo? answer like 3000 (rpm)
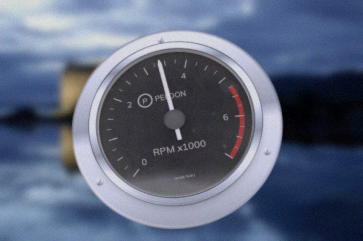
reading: 3375 (rpm)
